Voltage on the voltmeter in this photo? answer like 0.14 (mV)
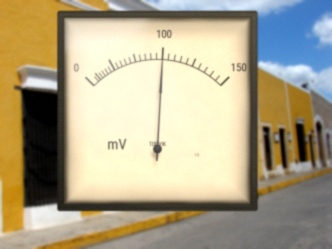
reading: 100 (mV)
